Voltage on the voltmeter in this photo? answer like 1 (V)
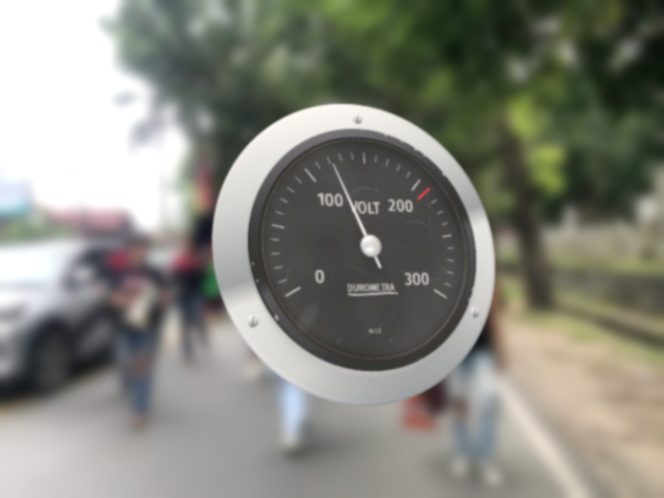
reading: 120 (V)
